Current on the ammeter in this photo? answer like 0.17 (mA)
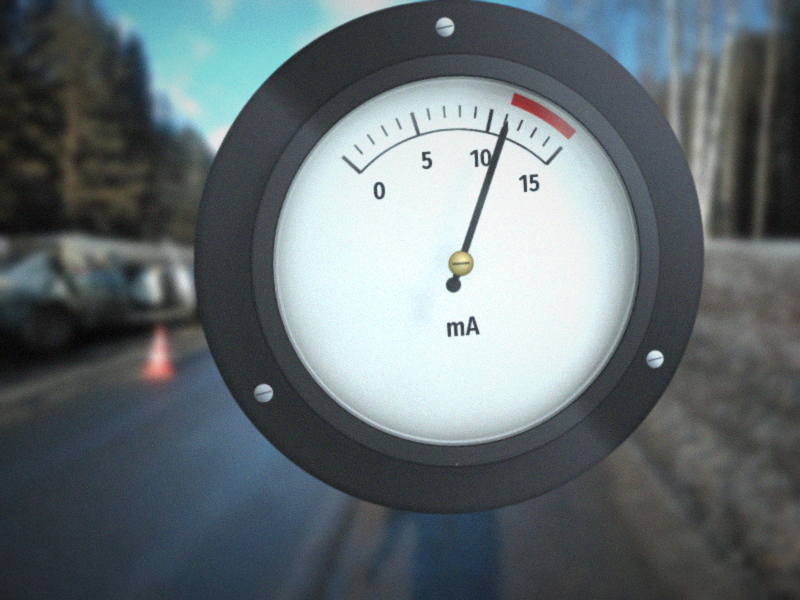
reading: 11 (mA)
